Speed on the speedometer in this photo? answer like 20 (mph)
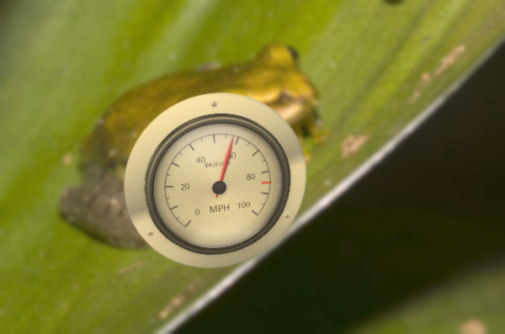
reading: 57.5 (mph)
